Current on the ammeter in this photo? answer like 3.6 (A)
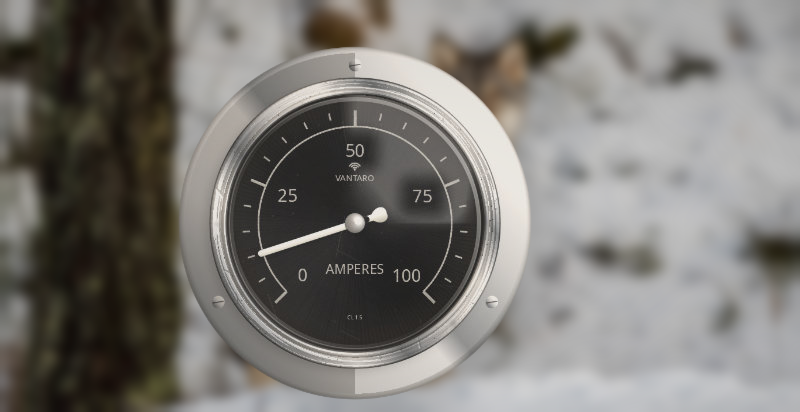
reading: 10 (A)
